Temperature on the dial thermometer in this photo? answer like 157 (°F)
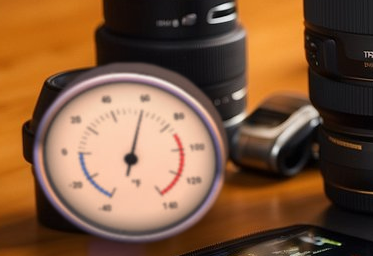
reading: 60 (°F)
